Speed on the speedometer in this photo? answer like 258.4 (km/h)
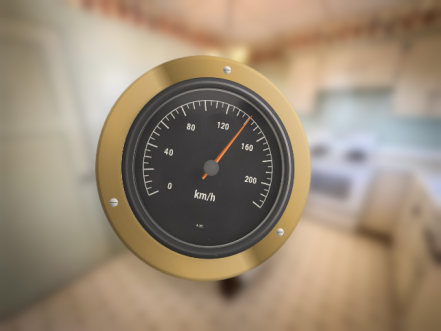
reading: 140 (km/h)
